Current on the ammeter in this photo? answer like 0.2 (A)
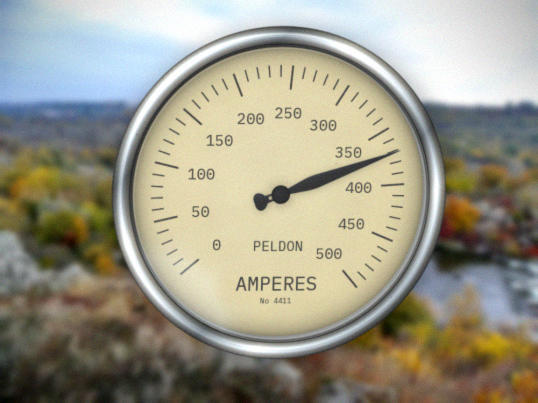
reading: 370 (A)
